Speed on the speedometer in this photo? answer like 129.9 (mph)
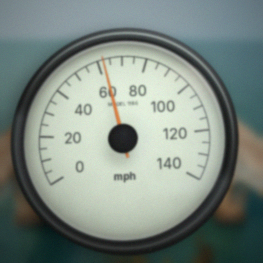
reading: 62.5 (mph)
